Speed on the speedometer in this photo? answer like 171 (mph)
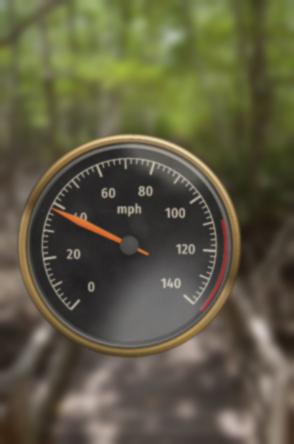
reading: 38 (mph)
